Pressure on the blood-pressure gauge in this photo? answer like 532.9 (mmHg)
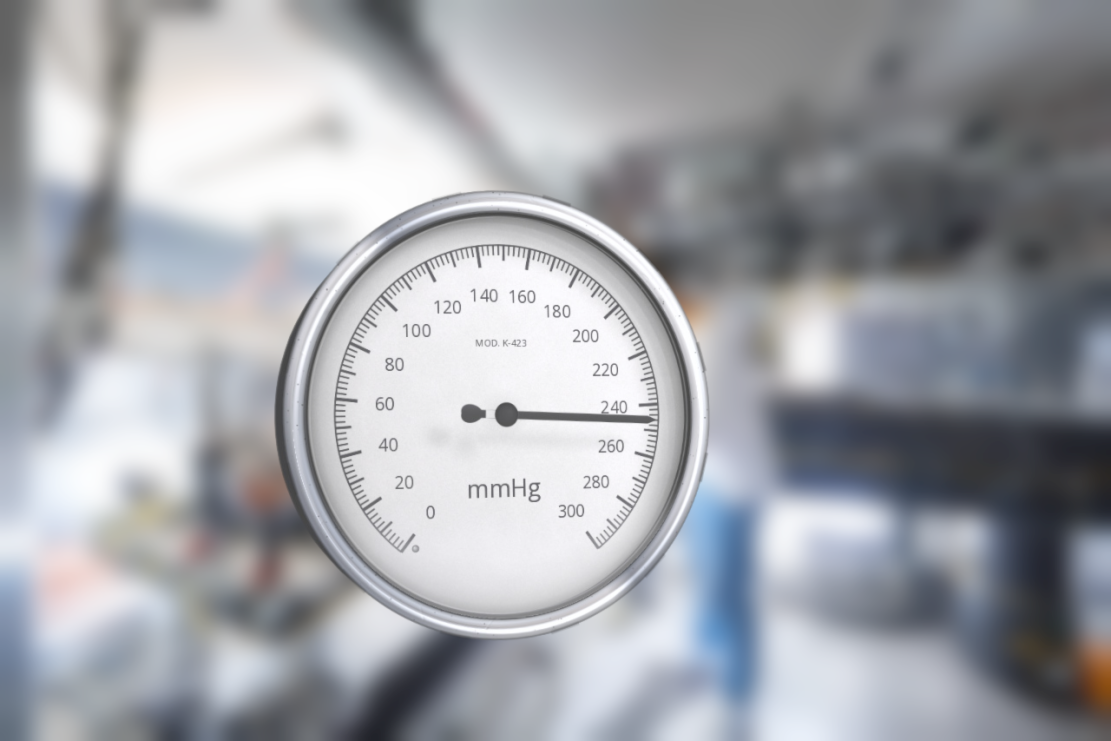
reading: 246 (mmHg)
